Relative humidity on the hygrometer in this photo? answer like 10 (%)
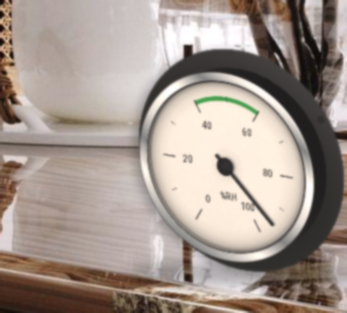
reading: 95 (%)
